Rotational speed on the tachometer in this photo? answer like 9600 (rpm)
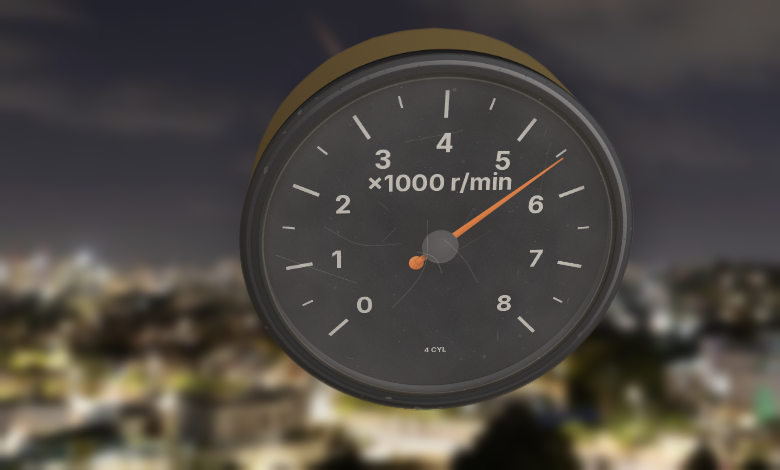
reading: 5500 (rpm)
